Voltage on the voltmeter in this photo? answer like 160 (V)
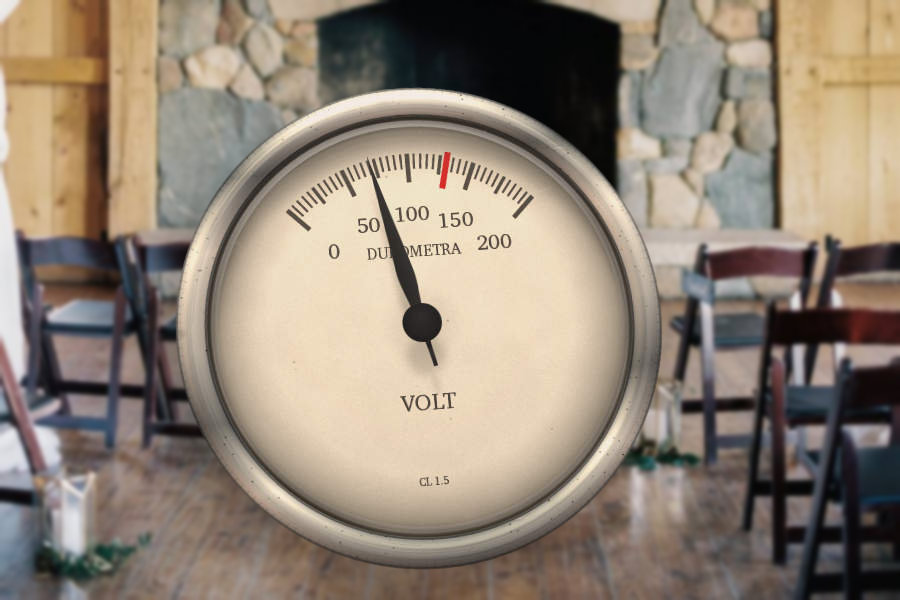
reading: 70 (V)
